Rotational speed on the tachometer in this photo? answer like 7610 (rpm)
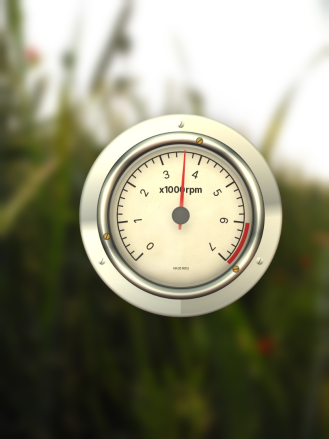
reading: 3600 (rpm)
